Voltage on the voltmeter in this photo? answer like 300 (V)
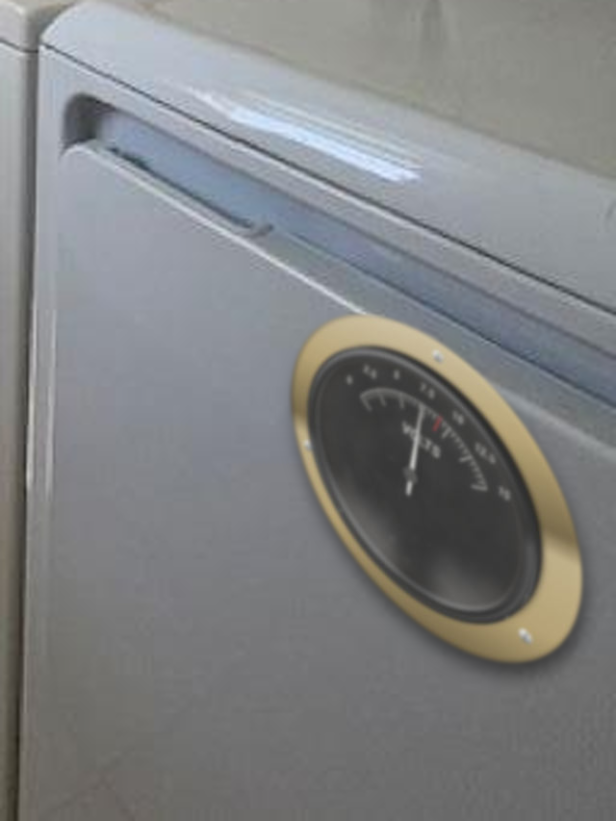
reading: 7.5 (V)
